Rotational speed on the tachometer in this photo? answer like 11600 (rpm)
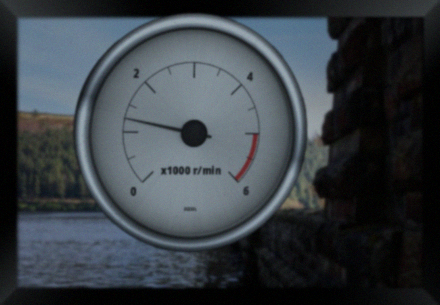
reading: 1250 (rpm)
